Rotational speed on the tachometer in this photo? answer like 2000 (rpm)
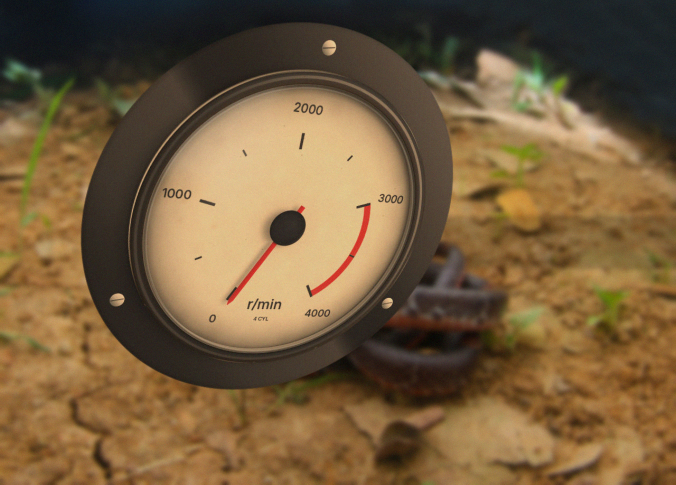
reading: 0 (rpm)
